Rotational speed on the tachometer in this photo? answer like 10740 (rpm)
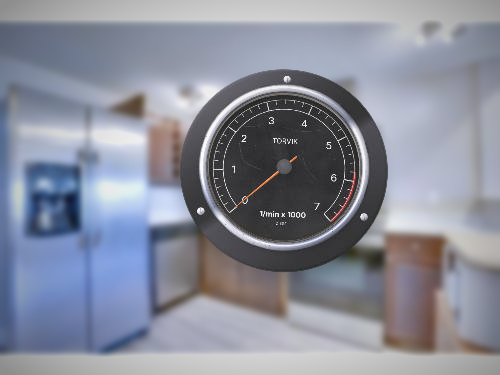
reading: 0 (rpm)
